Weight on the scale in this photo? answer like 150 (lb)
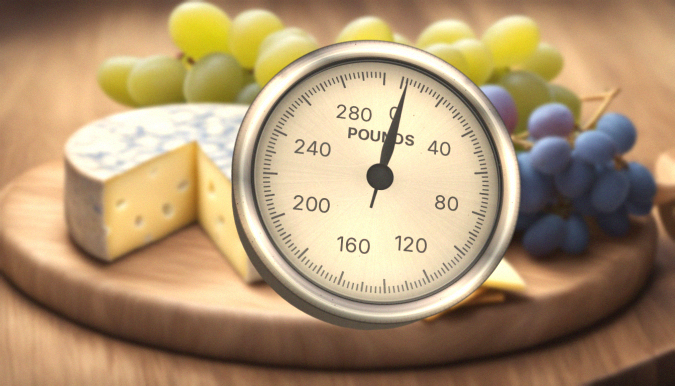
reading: 2 (lb)
